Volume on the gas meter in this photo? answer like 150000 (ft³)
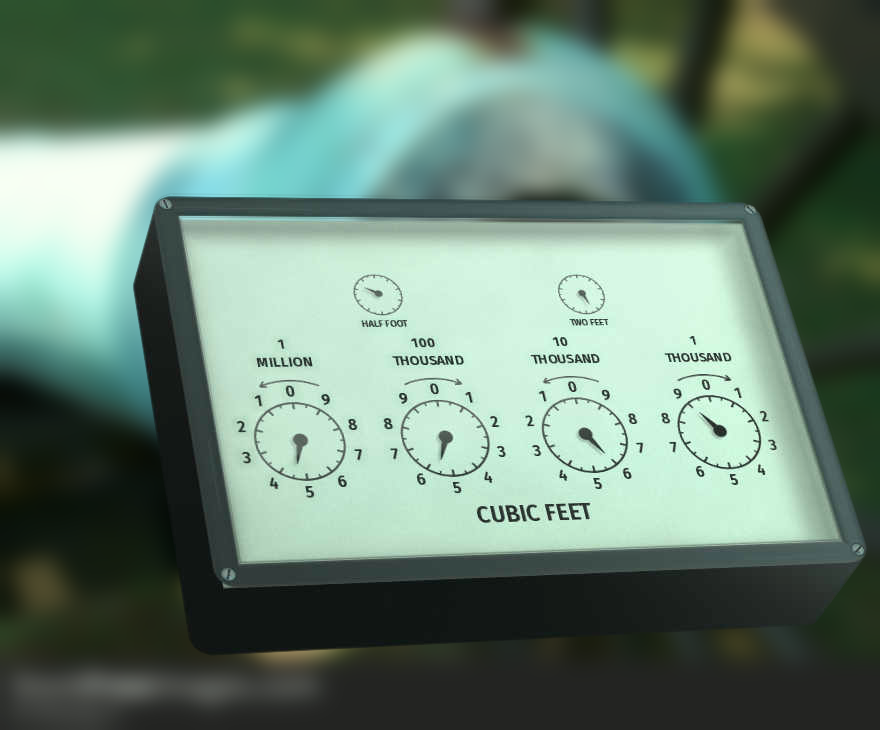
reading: 455900 (ft³)
